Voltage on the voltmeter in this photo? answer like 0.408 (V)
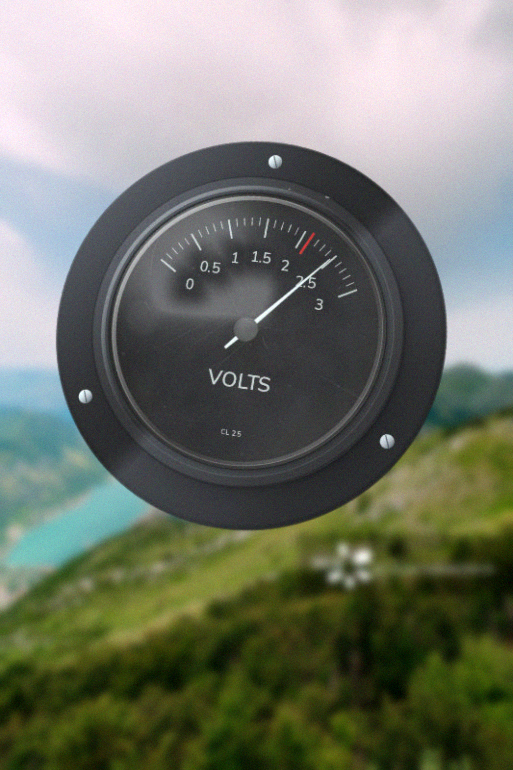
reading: 2.5 (V)
